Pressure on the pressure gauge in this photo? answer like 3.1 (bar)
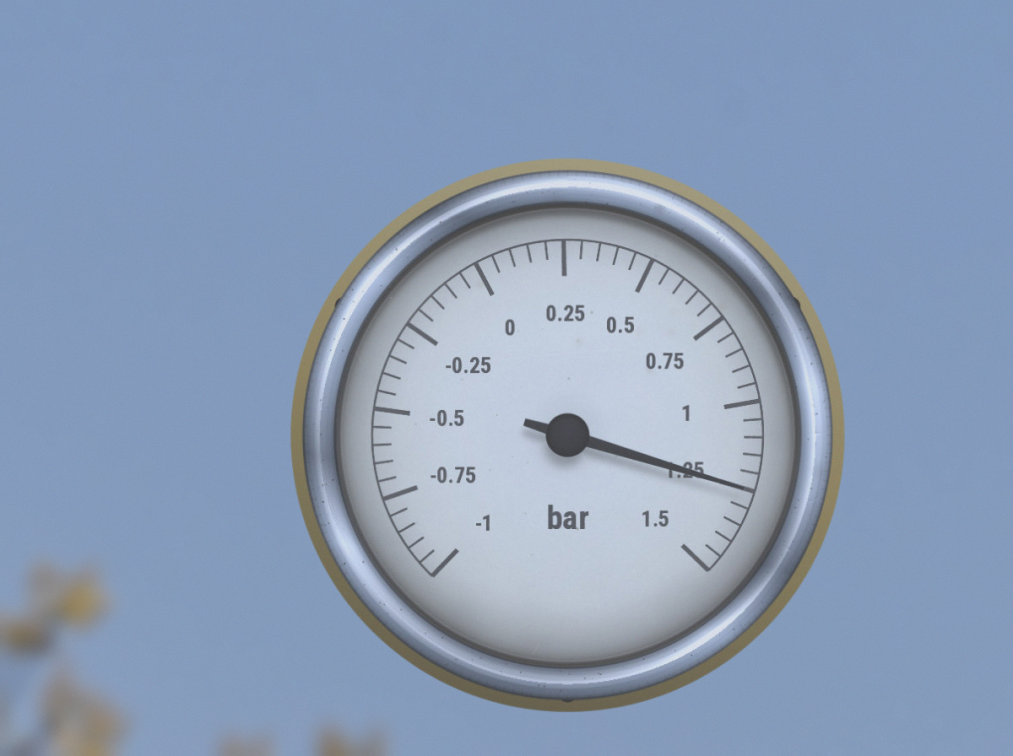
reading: 1.25 (bar)
